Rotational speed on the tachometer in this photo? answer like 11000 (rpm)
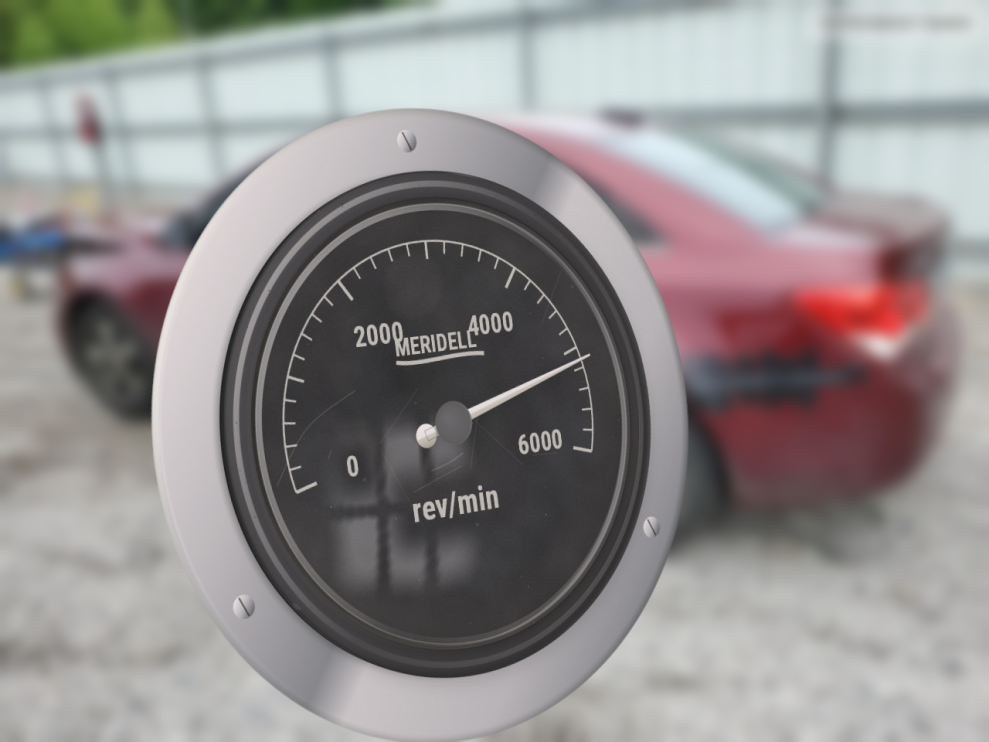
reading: 5100 (rpm)
